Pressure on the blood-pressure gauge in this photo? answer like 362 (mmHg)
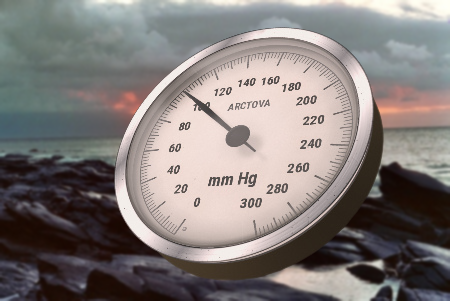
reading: 100 (mmHg)
